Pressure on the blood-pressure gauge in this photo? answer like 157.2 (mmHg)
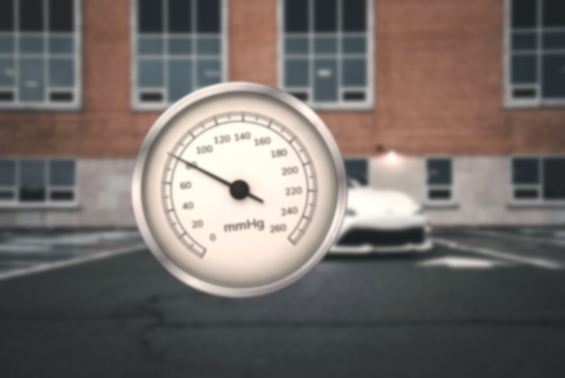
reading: 80 (mmHg)
